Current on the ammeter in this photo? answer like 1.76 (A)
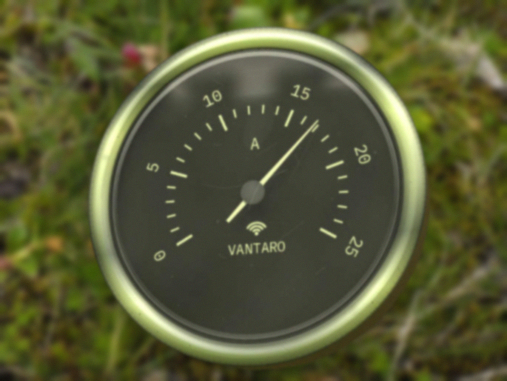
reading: 17 (A)
